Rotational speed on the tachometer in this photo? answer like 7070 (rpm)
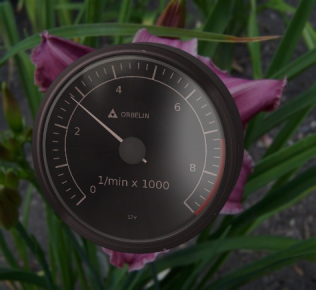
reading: 2800 (rpm)
